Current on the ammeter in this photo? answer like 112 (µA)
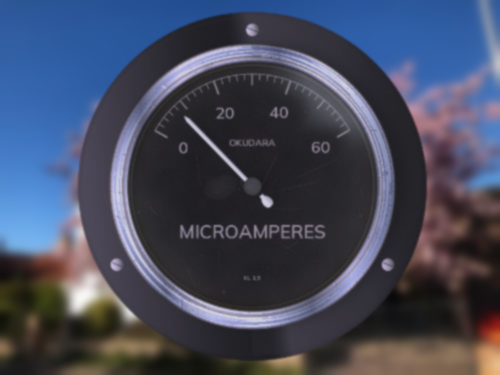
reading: 8 (µA)
